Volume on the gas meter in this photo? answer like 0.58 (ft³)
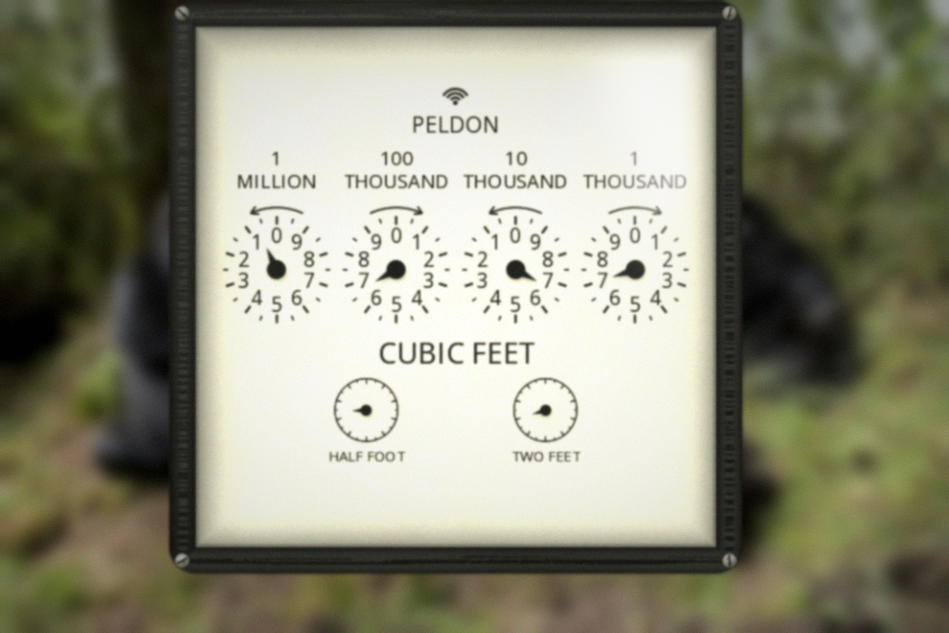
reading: 66700 (ft³)
